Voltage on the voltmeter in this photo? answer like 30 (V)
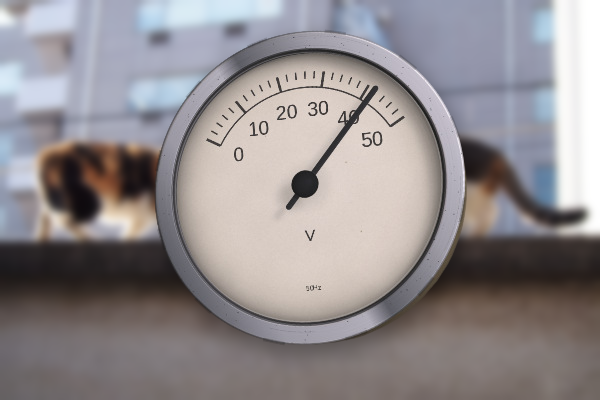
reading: 42 (V)
